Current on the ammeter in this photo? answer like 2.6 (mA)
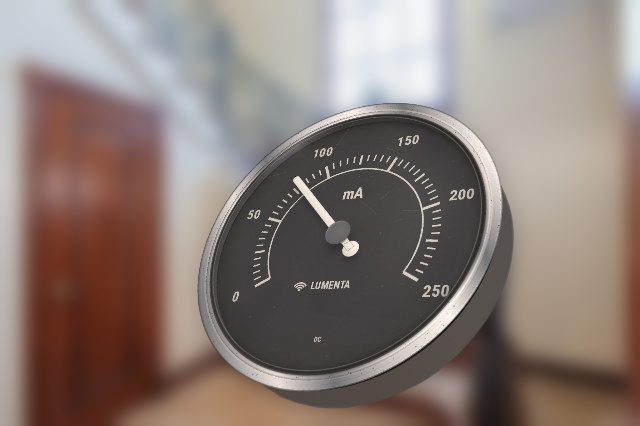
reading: 80 (mA)
